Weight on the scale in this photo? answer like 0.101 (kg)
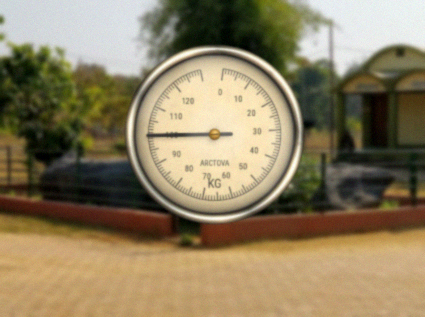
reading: 100 (kg)
